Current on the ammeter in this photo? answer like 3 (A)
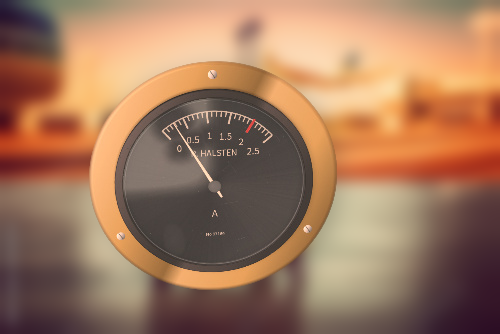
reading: 0.3 (A)
